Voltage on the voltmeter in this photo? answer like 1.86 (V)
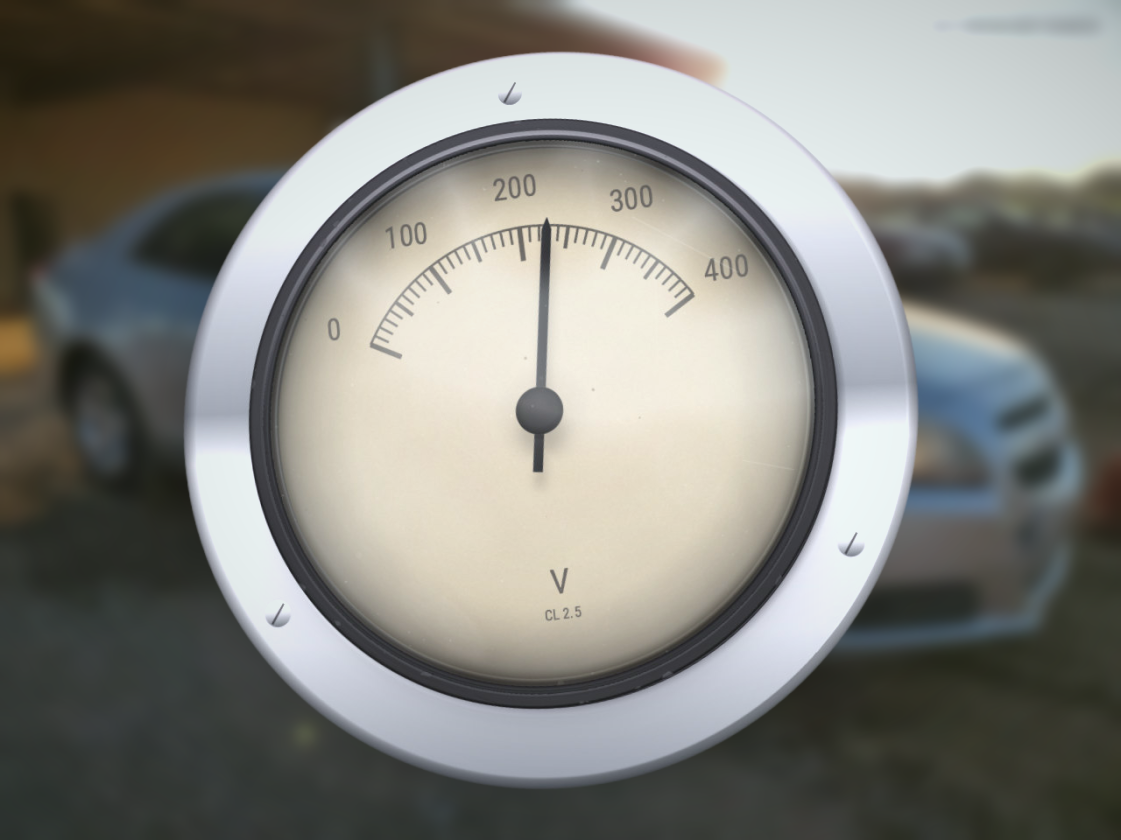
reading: 230 (V)
